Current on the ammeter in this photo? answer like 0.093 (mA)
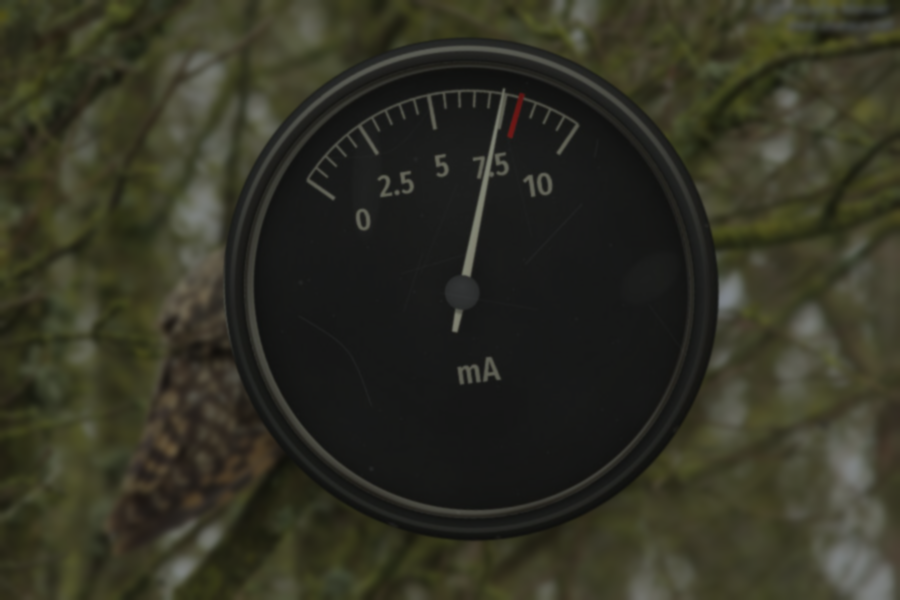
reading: 7.5 (mA)
